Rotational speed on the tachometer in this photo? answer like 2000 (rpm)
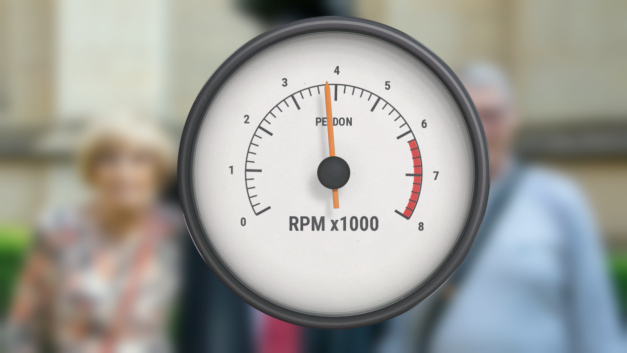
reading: 3800 (rpm)
